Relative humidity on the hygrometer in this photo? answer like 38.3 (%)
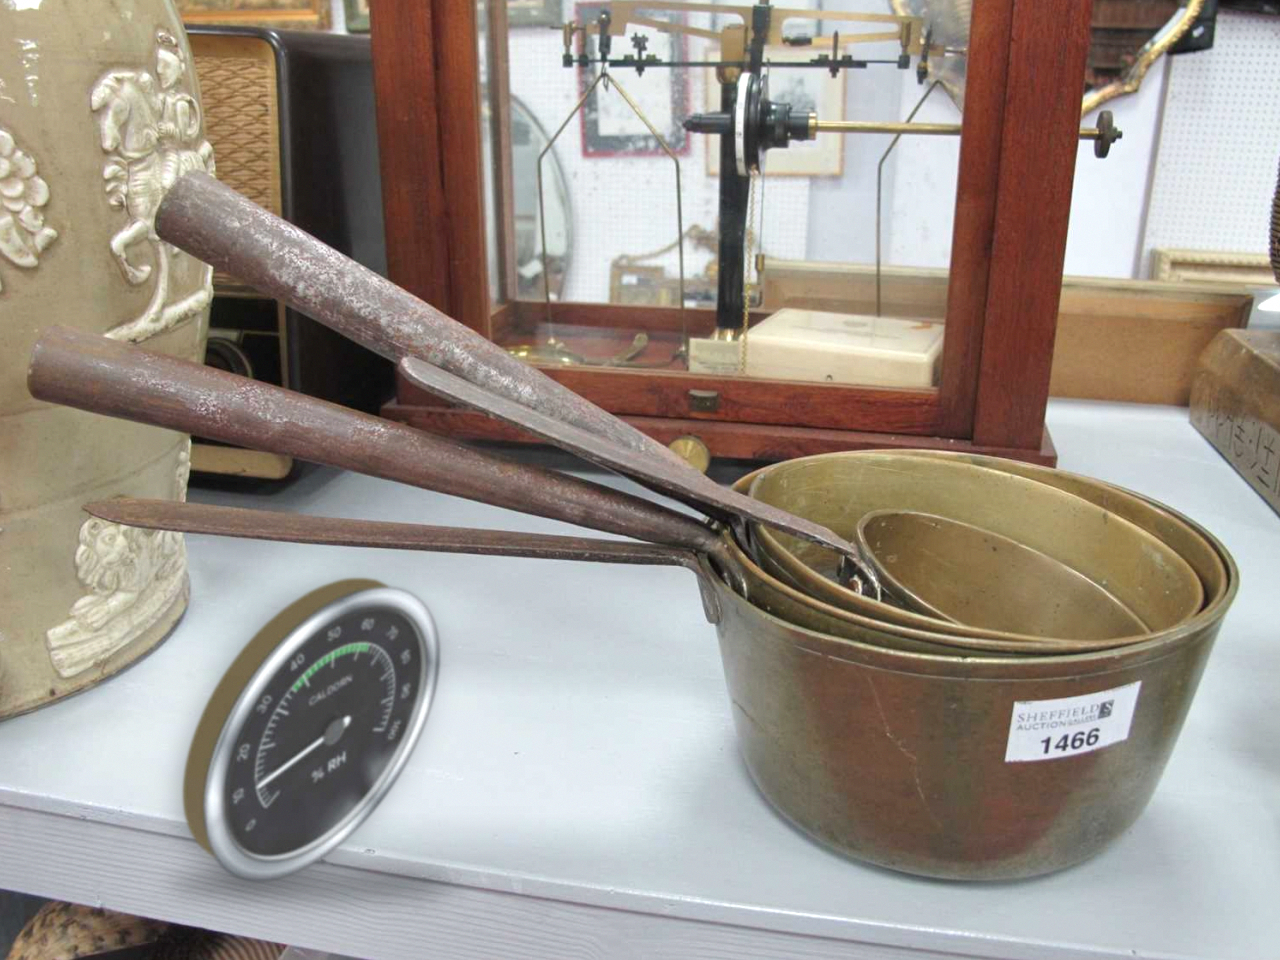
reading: 10 (%)
